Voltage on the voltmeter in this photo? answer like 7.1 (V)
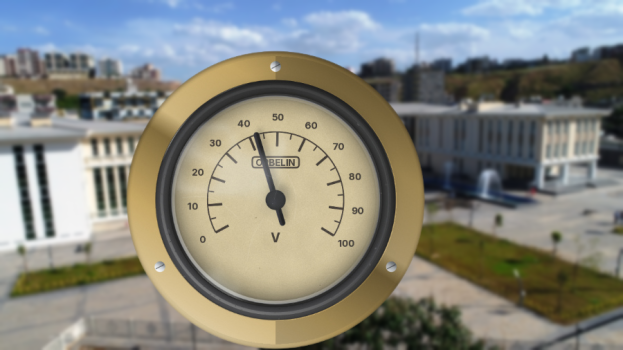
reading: 42.5 (V)
